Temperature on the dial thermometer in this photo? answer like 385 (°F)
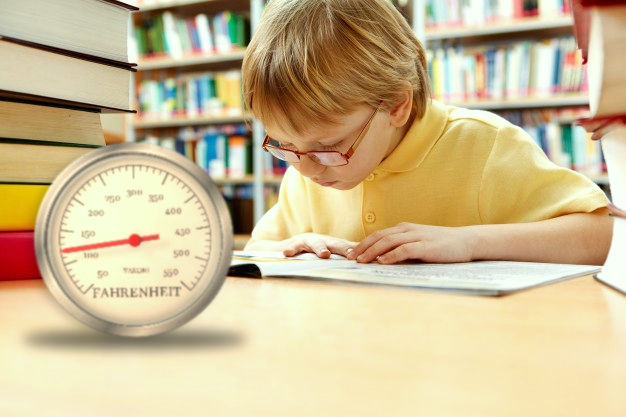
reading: 120 (°F)
